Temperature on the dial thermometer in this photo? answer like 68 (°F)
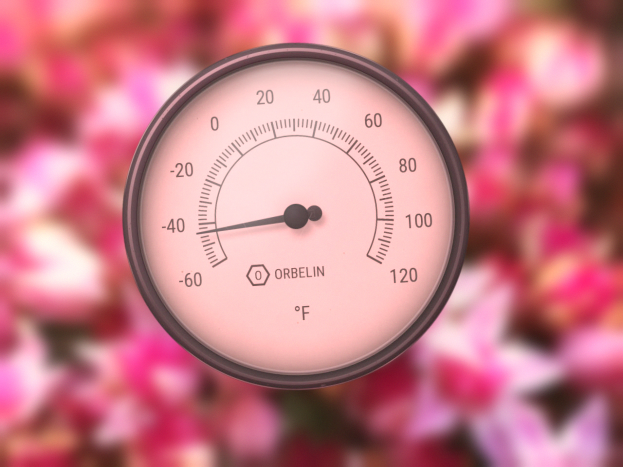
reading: -44 (°F)
